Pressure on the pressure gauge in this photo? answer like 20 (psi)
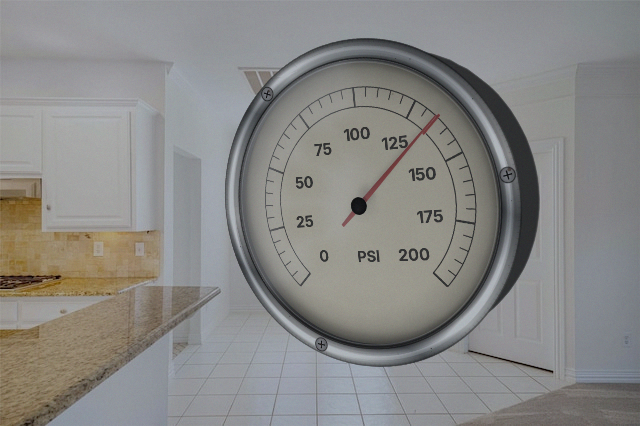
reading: 135 (psi)
